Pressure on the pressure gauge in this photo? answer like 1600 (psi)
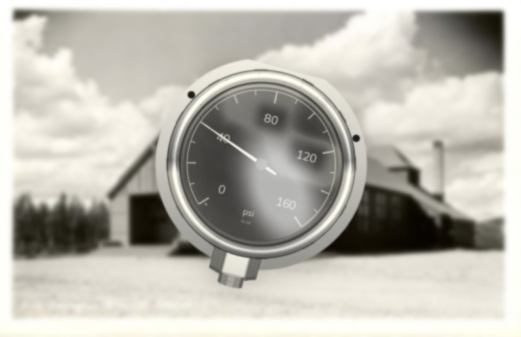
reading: 40 (psi)
